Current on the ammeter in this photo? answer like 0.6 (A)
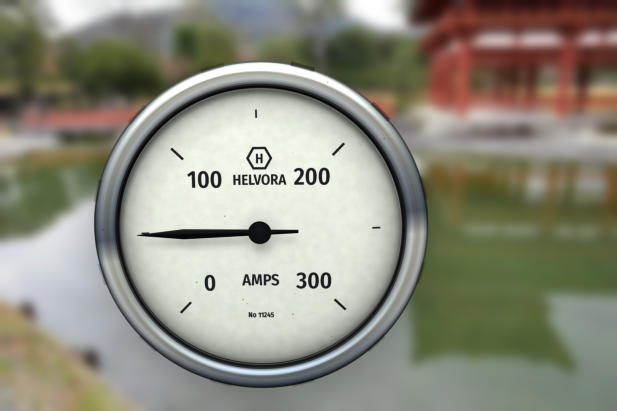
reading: 50 (A)
